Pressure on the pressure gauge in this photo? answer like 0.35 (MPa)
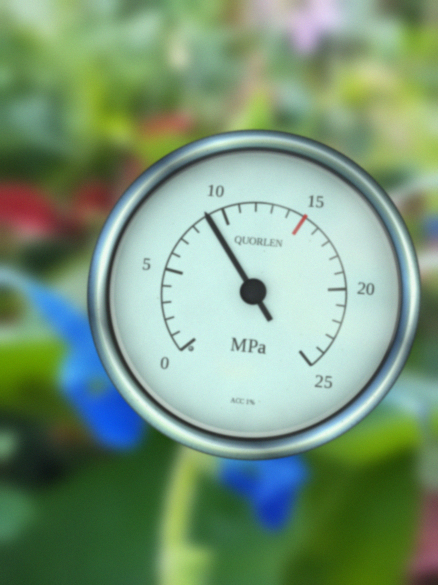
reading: 9 (MPa)
